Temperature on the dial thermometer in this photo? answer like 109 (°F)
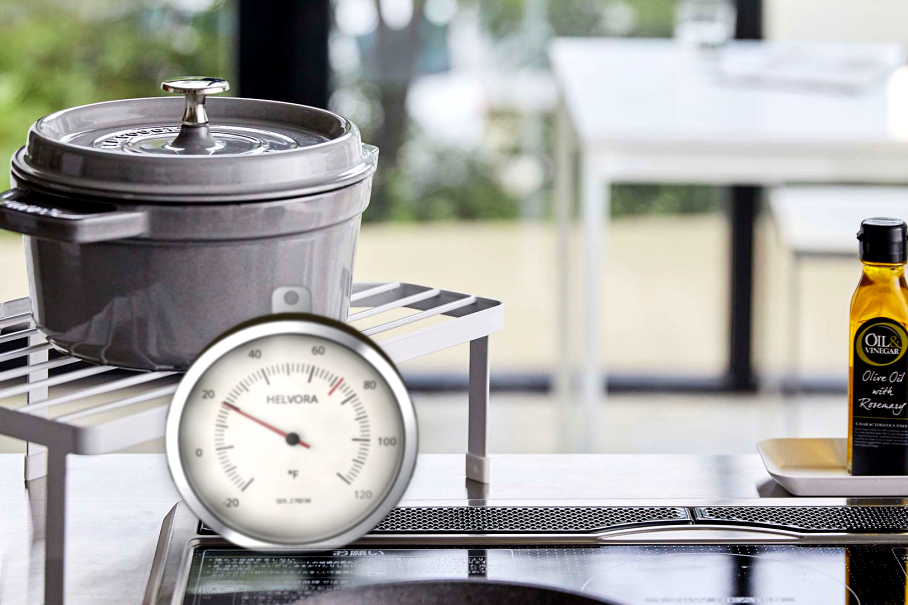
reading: 20 (°F)
